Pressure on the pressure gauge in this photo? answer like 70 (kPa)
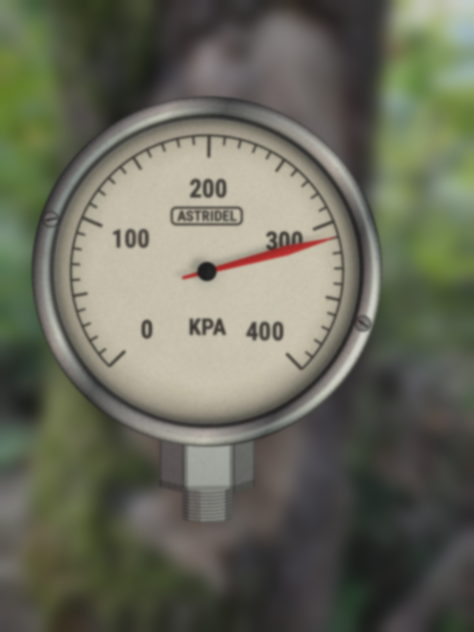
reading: 310 (kPa)
